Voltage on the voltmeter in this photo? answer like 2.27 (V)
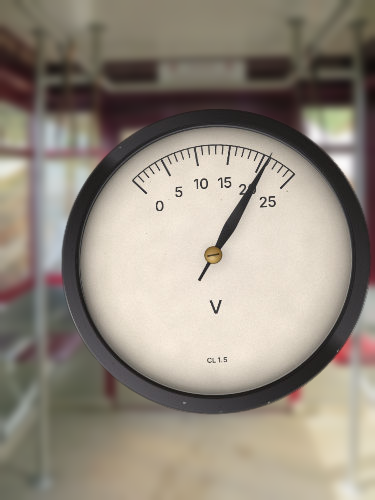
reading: 21 (V)
